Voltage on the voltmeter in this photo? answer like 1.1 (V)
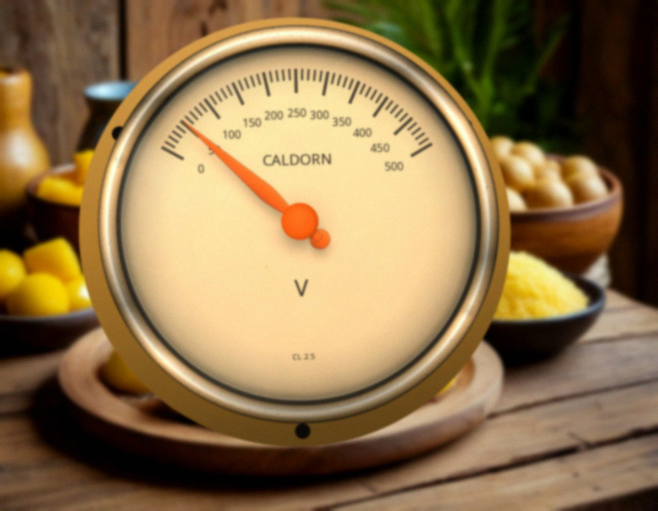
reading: 50 (V)
